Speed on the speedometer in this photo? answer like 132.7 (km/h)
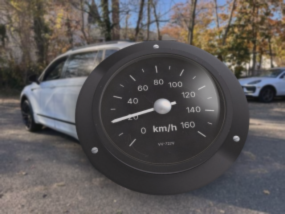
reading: 20 (km/h)
